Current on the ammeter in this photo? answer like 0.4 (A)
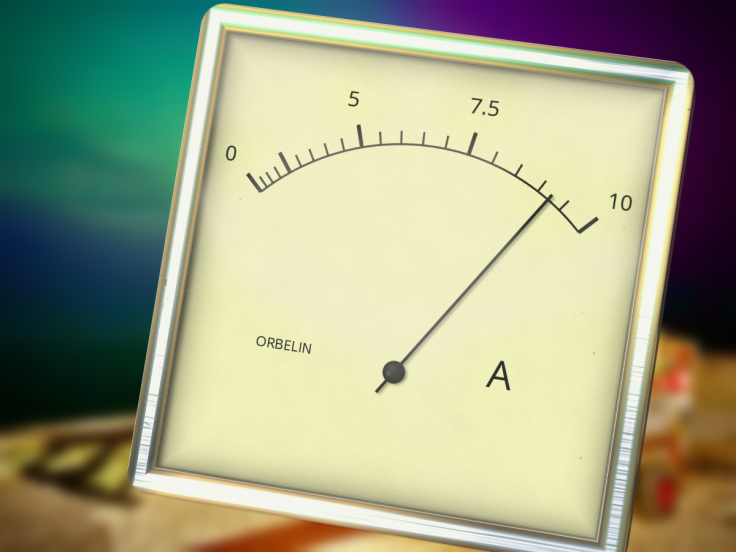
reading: 9.25 (A)
